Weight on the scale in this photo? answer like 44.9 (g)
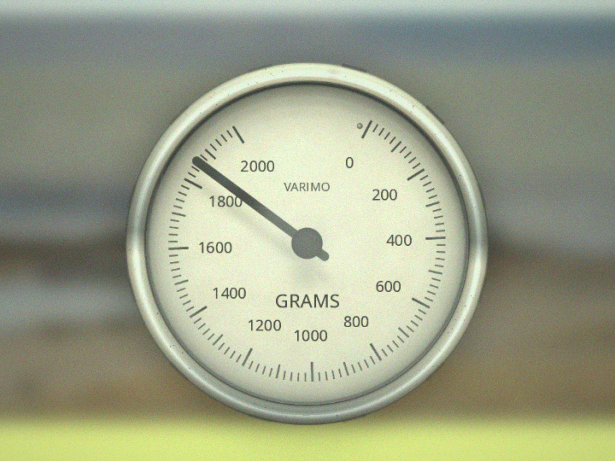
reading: 1860 (g)
